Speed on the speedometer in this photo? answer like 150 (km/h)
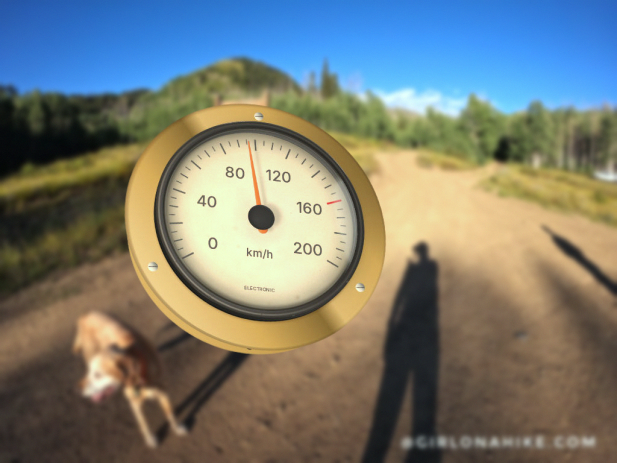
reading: 95 (km/h)
